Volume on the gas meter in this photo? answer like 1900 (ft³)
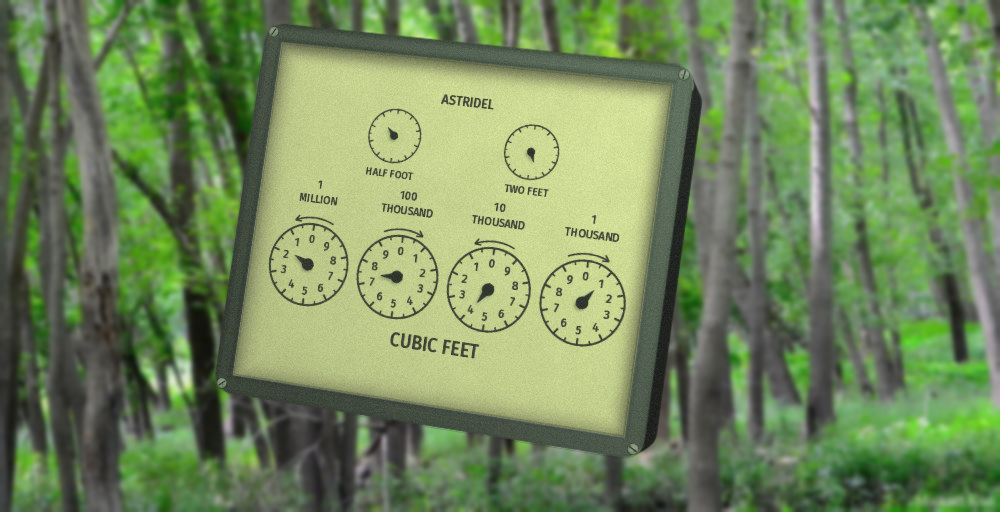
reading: 174100 (ft³)
